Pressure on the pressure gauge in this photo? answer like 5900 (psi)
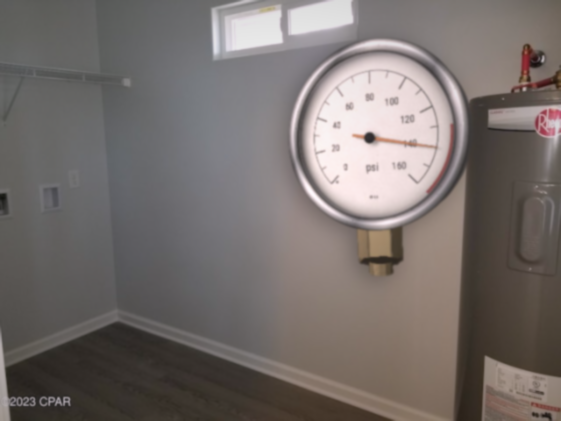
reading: 140 (psi)
